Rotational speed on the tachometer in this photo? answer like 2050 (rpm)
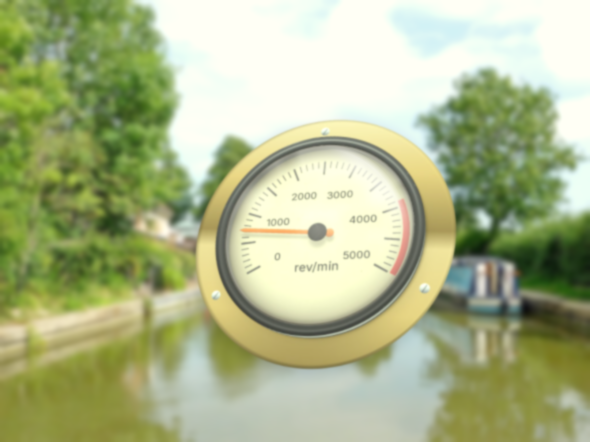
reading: 700 (rpm)
